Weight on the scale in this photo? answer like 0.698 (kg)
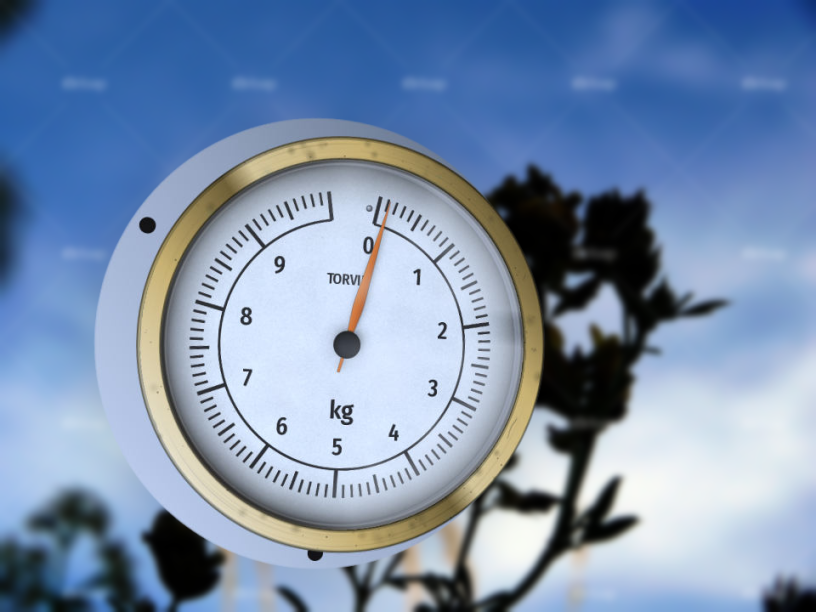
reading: 0.1 (kg)
